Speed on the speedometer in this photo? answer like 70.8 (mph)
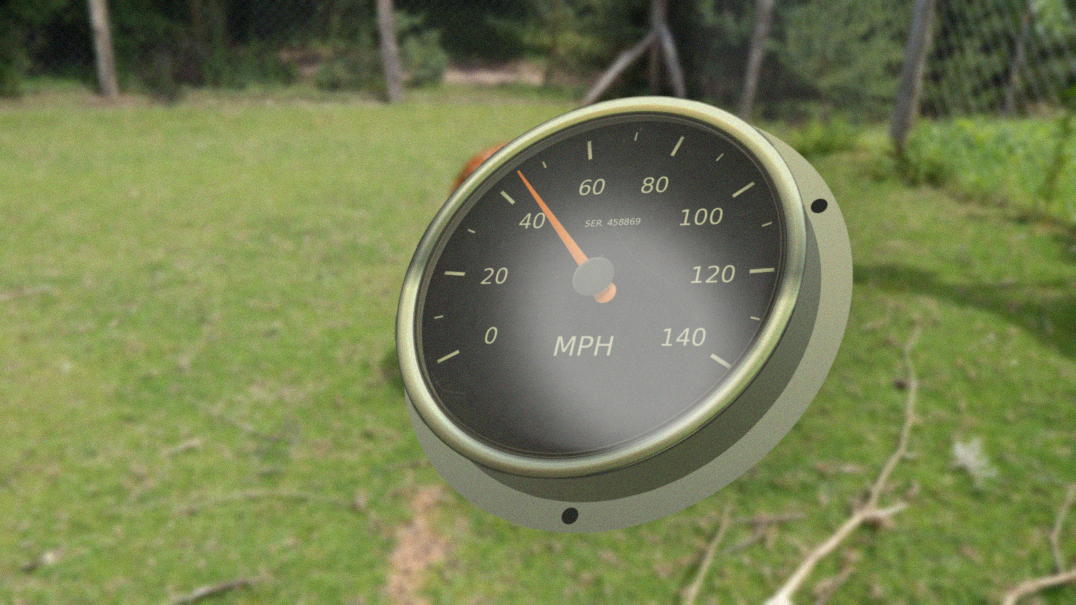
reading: 45 (mph)
